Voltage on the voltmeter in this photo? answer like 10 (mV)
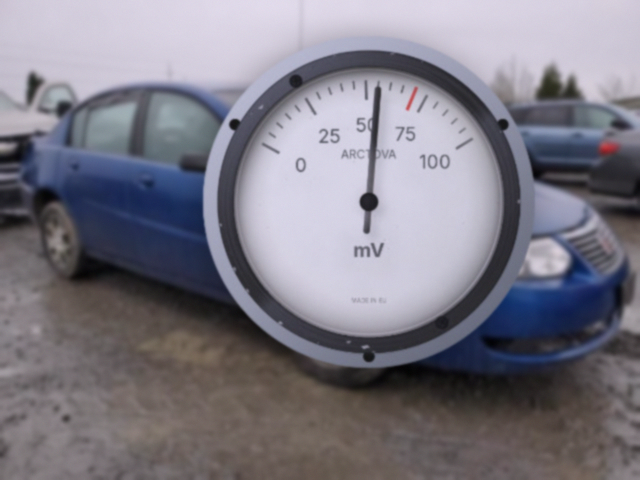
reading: 55 (mV)
